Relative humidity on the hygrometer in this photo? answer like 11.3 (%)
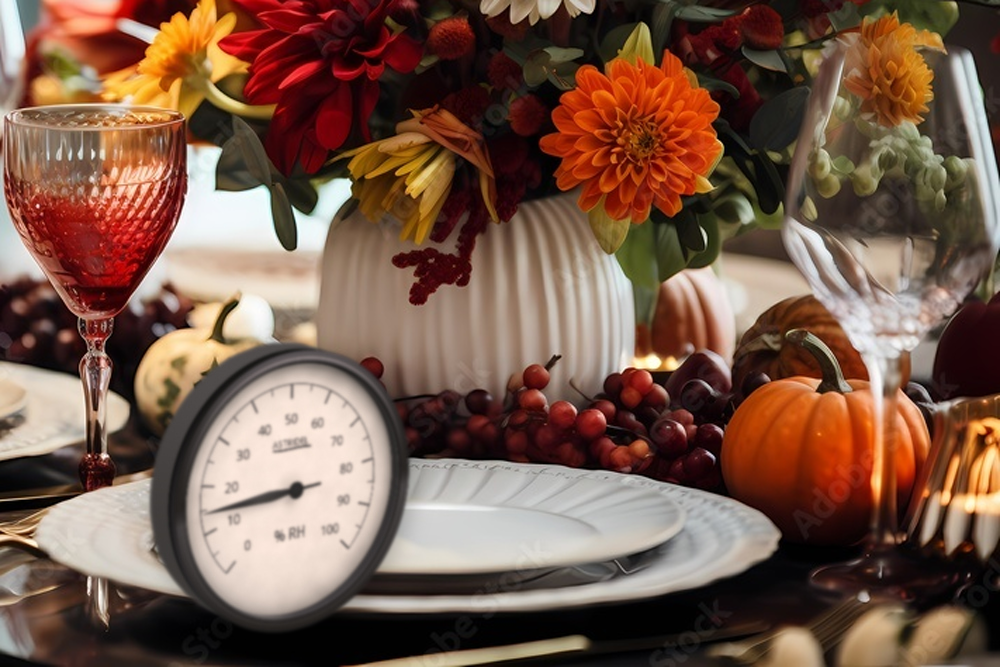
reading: 15 (%)
